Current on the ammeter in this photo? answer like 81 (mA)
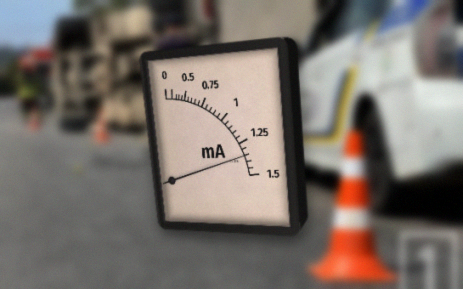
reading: 1.35 (mA)
